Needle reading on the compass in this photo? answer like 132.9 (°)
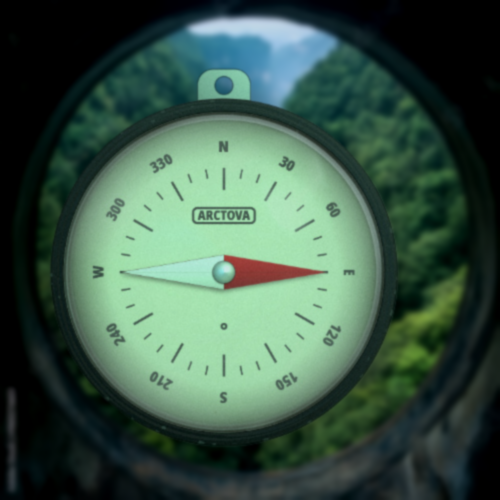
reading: 90 (°)
